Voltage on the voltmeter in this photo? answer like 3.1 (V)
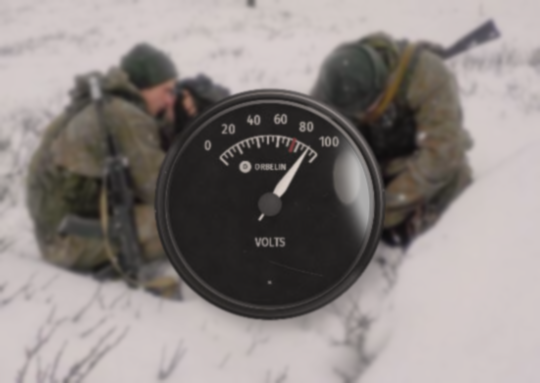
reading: 90 (V)
